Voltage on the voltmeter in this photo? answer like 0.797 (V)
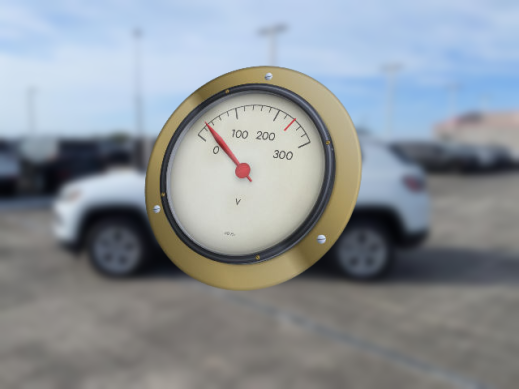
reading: 30 (V)
